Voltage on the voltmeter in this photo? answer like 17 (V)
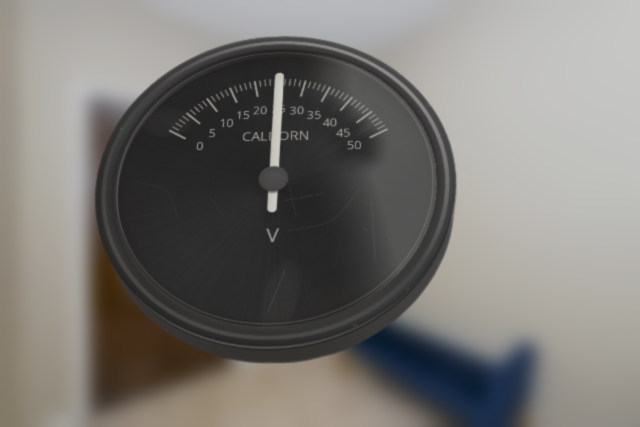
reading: 25 (V)
